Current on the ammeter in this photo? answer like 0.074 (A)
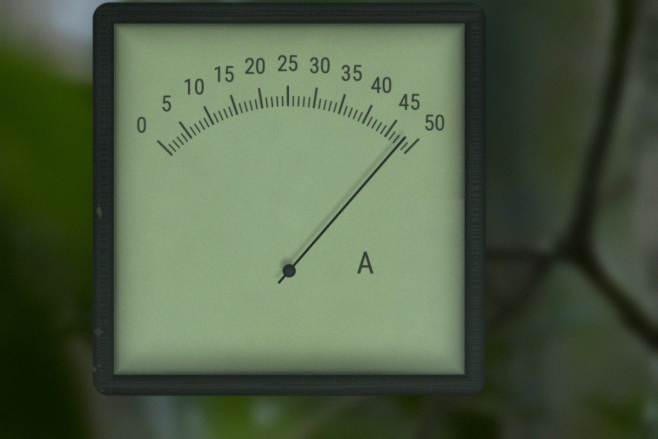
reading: 48 (A)
